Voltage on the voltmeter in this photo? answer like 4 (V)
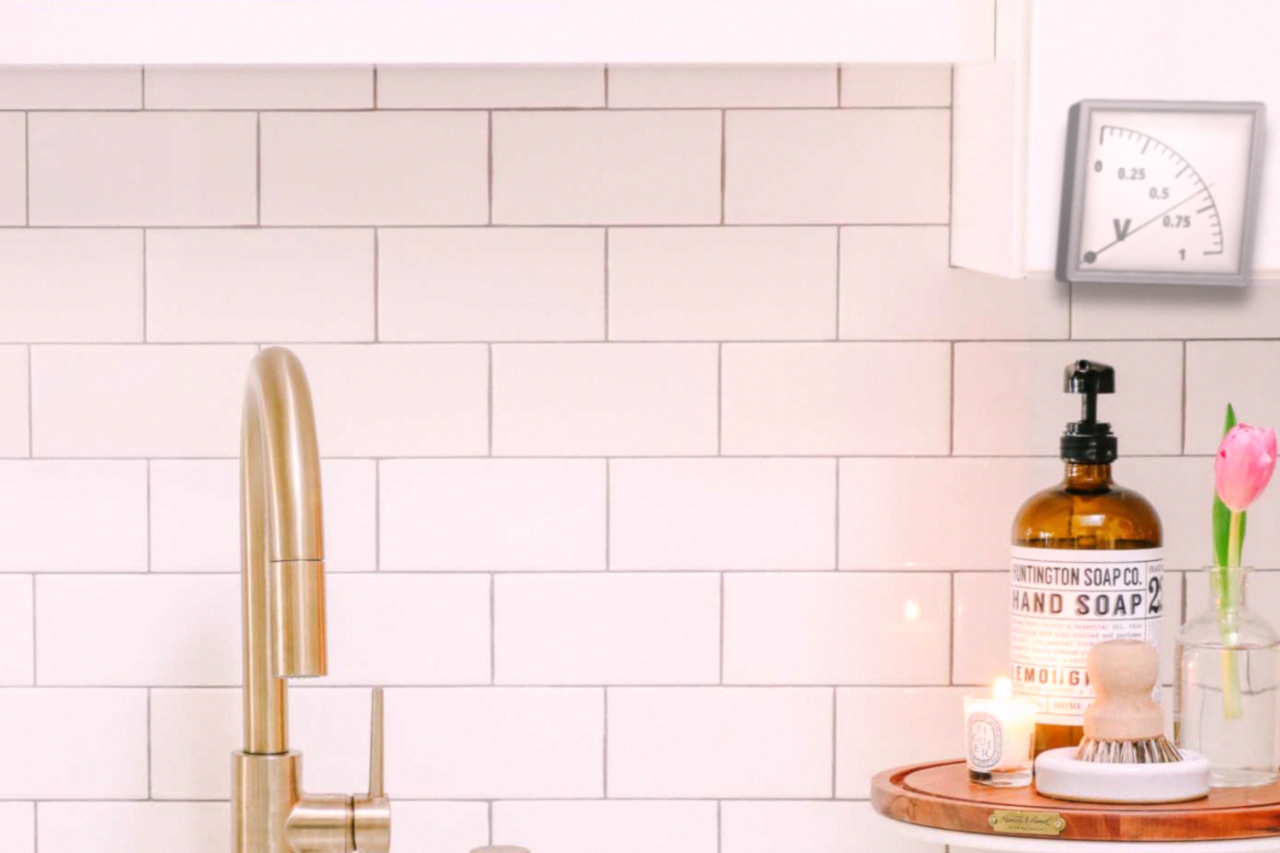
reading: 0.65 (V)
